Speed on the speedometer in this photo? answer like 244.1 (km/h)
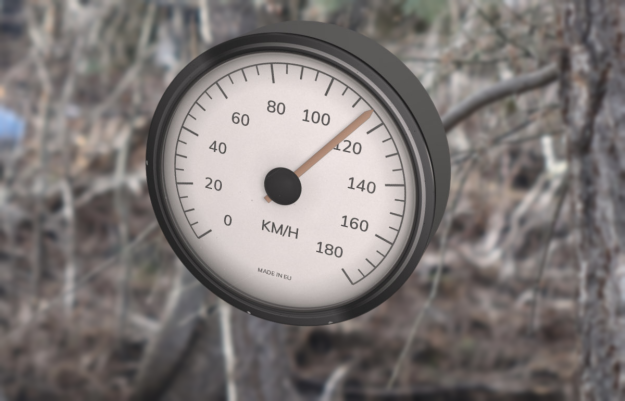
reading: 115 (km/h)
